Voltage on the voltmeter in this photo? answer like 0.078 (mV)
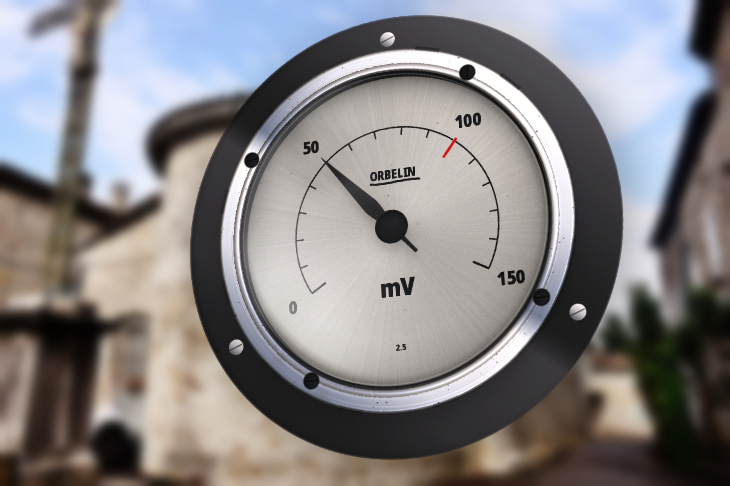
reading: 50 (mV)
